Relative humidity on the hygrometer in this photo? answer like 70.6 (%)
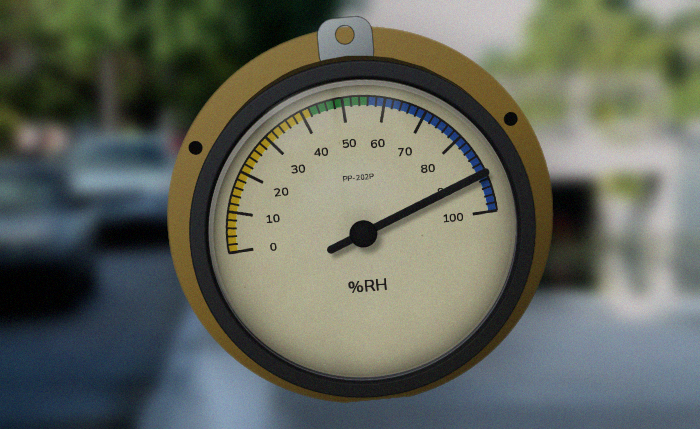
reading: 90 (%)
